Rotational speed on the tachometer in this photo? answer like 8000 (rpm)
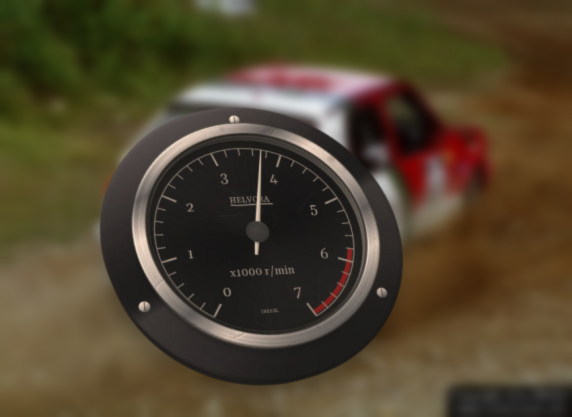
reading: 3700 (rpm)
